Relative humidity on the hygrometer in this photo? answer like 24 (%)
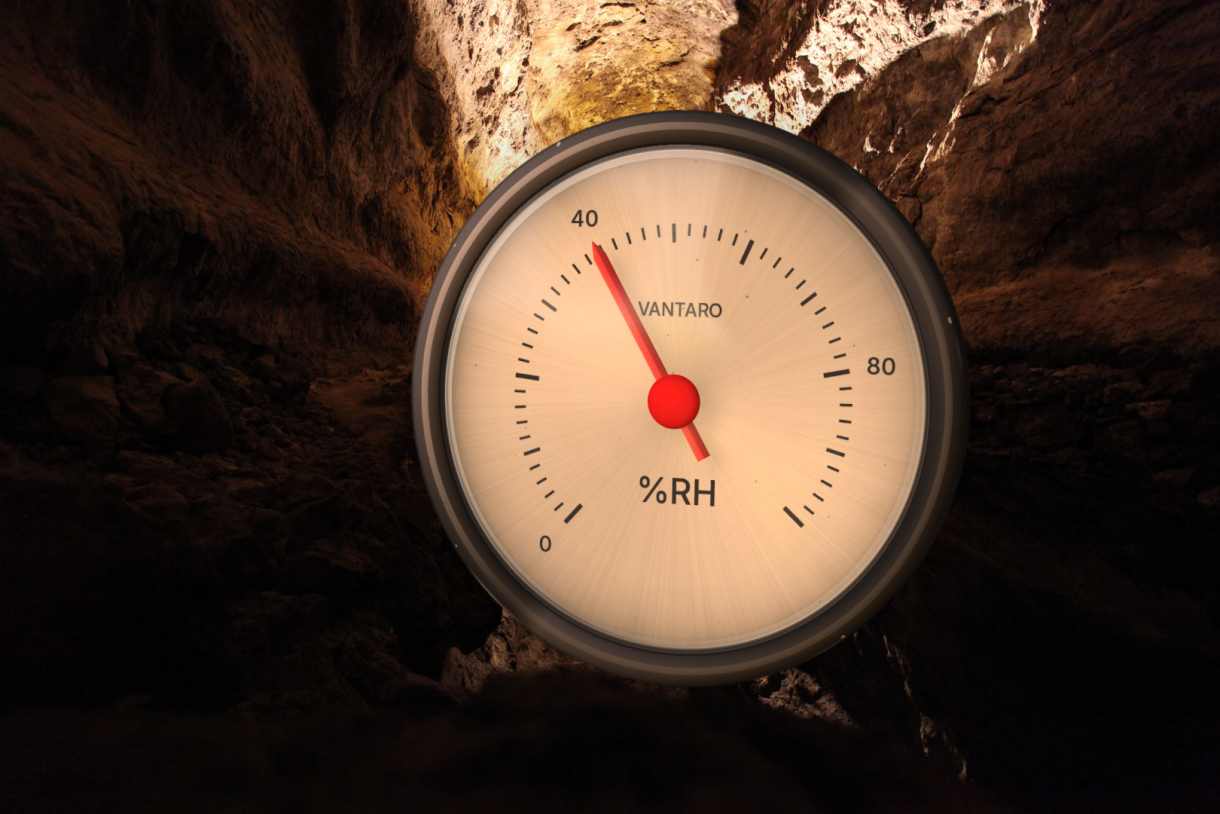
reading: 40 (%)
